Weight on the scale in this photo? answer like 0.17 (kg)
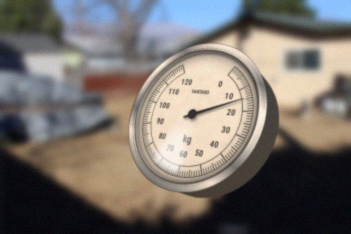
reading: 15 (kg)
